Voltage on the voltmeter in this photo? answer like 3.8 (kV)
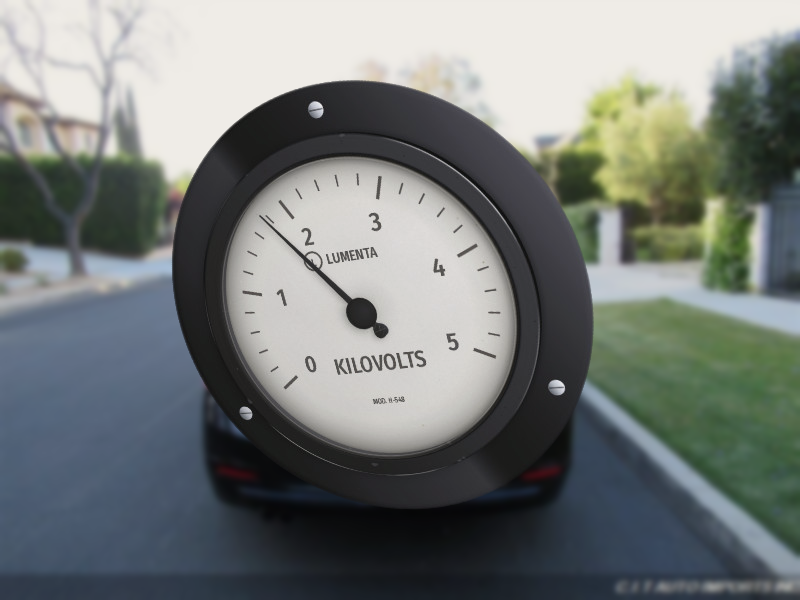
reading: 1.8 (kV)
